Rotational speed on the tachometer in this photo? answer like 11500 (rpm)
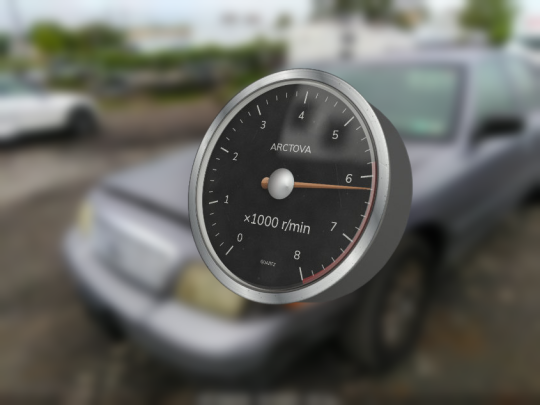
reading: 6200 (rpm)
